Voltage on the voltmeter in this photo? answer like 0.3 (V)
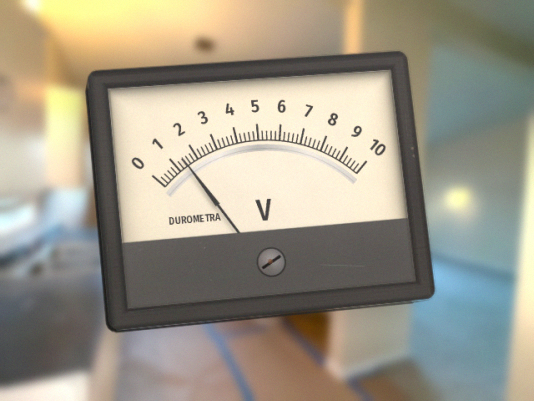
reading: 1.4 (V)
